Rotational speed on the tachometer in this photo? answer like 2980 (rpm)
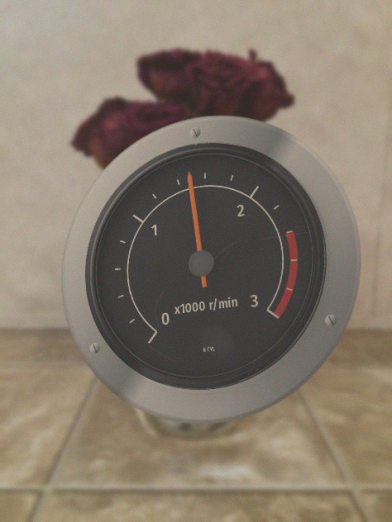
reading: 1500 (rpm)
